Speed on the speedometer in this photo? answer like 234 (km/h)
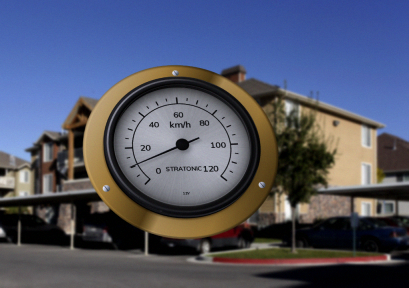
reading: 10 (km/h)
